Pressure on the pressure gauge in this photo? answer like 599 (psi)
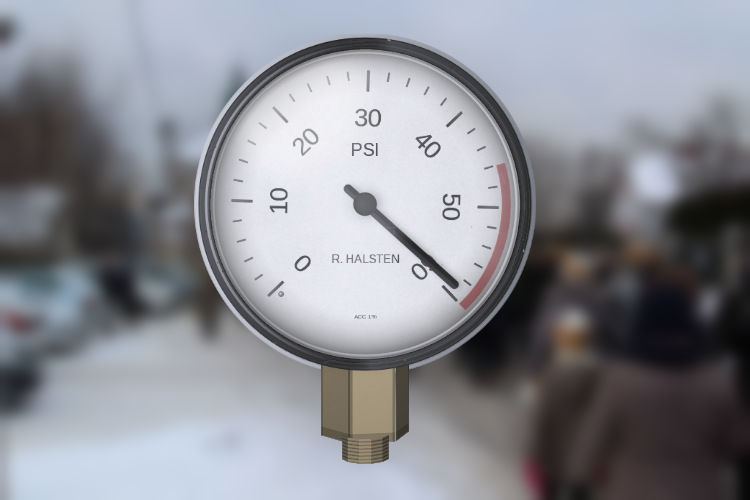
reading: 59 (psi)
